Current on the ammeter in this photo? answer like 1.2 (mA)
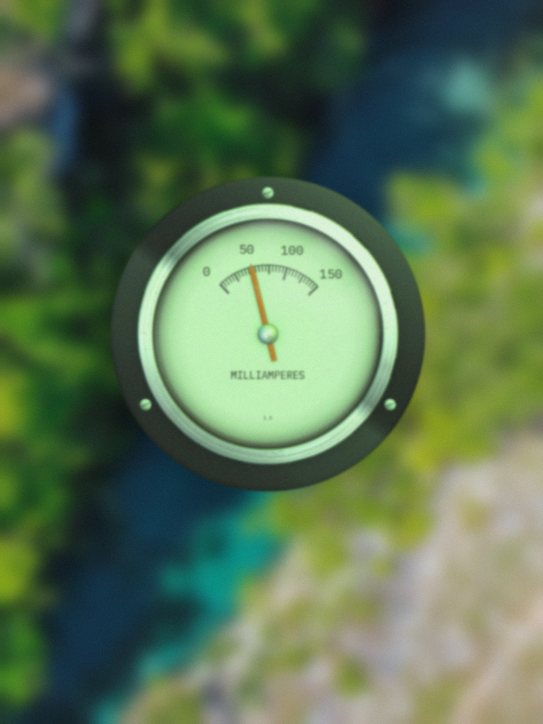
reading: 50 (mA)
